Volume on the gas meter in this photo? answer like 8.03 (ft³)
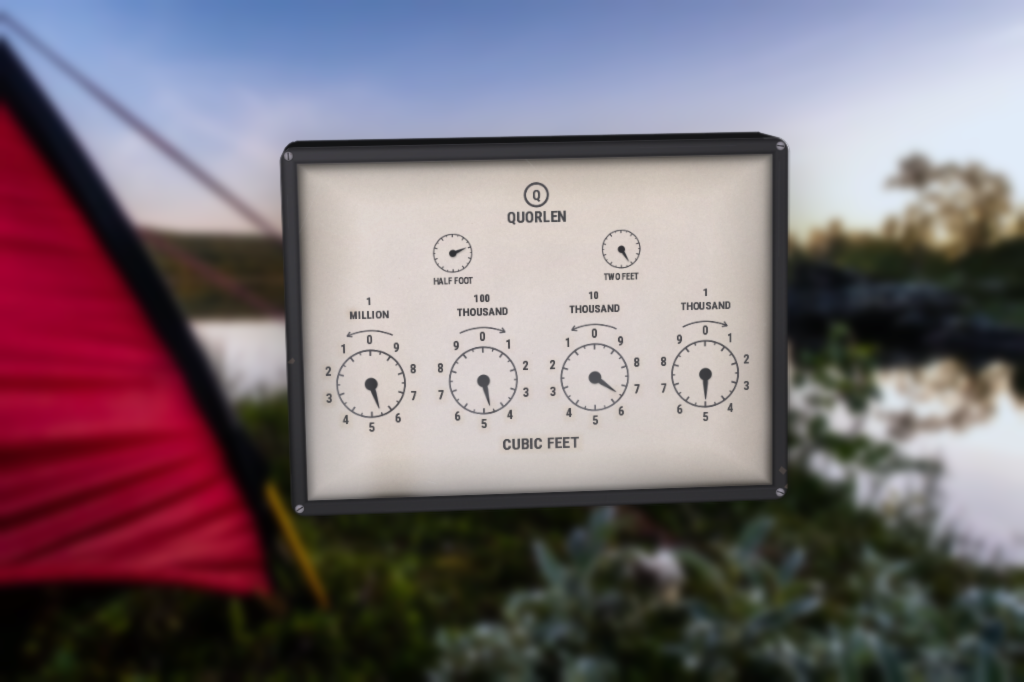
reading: 546500 (ft³)
